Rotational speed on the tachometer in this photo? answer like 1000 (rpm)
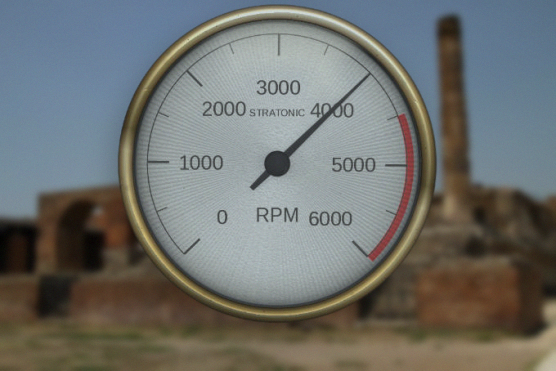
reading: 4000 (rpm)
